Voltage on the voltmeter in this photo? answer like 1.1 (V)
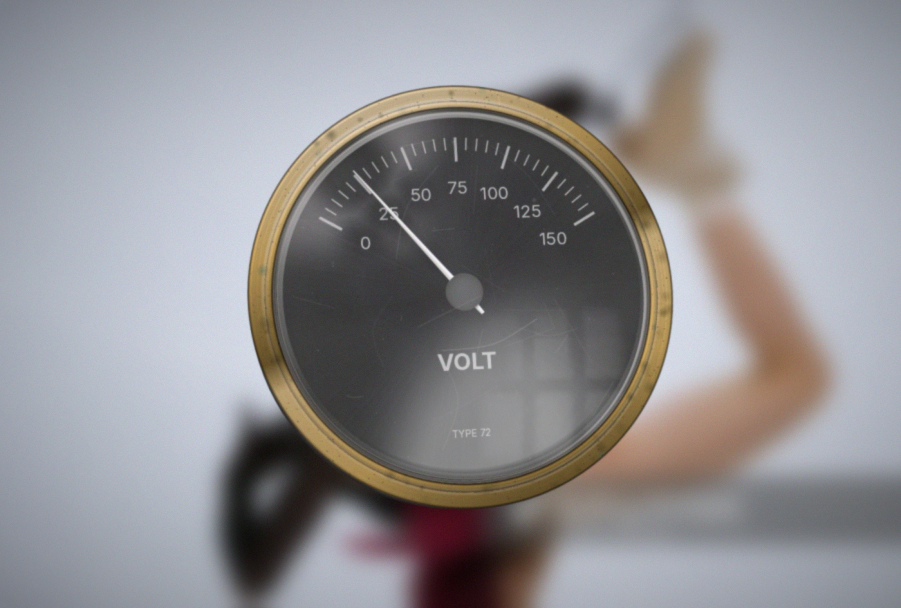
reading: 25 (V)
